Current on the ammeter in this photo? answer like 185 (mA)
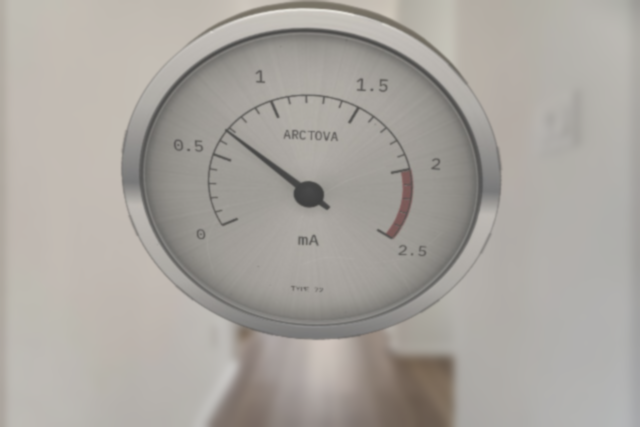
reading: 0.7 (mA)
